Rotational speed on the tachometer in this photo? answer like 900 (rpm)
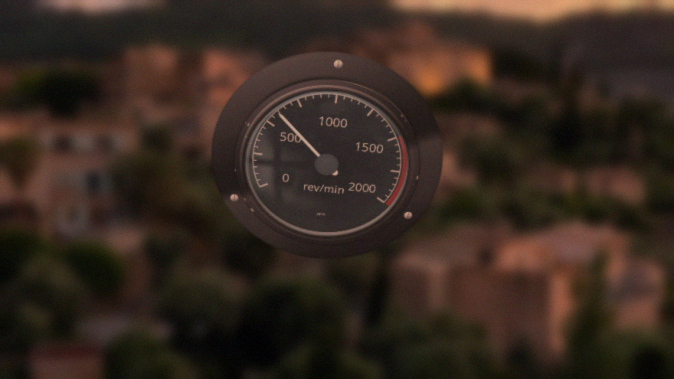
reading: 600 (rpm)
